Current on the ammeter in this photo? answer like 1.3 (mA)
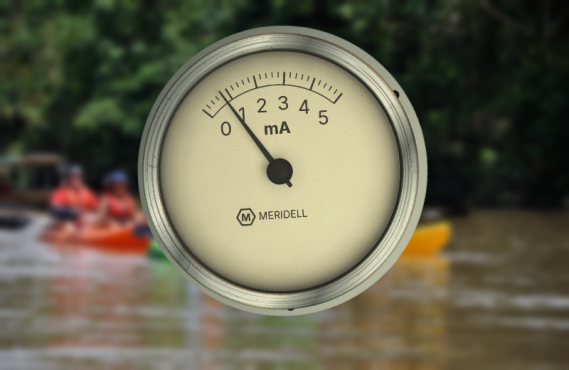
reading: 0.8 (mA)
